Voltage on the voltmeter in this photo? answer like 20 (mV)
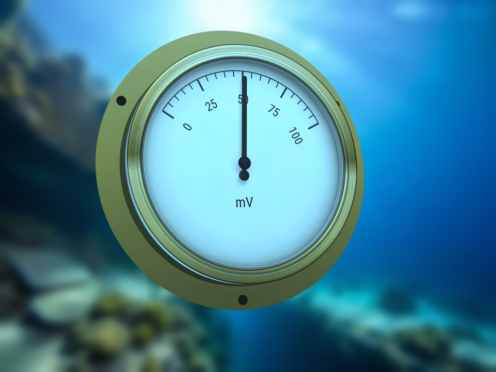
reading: 50 (mV)
